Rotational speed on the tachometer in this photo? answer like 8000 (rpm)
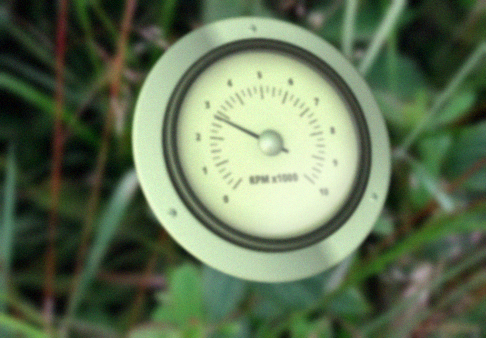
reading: 2750 (rpm)
